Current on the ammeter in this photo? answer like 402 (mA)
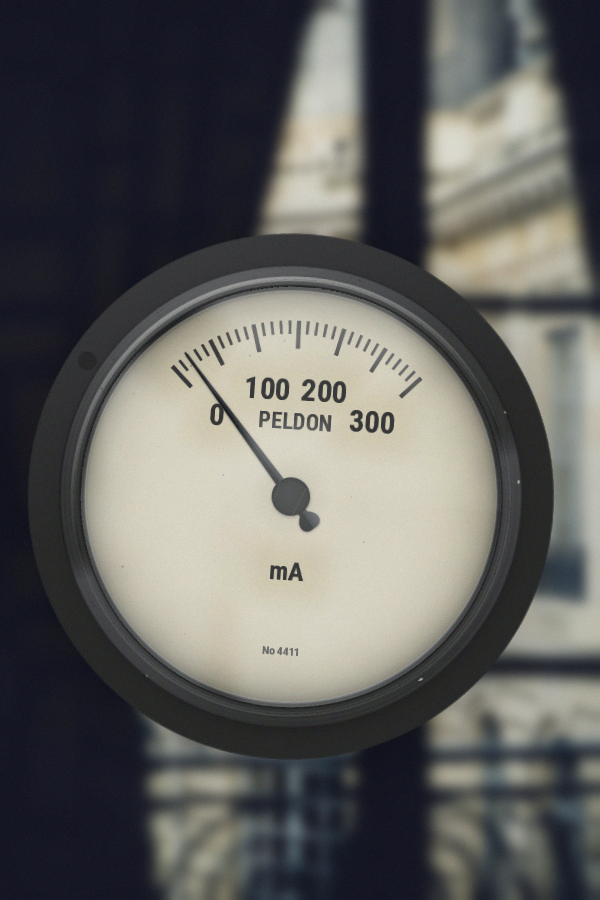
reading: 20 (mA)
